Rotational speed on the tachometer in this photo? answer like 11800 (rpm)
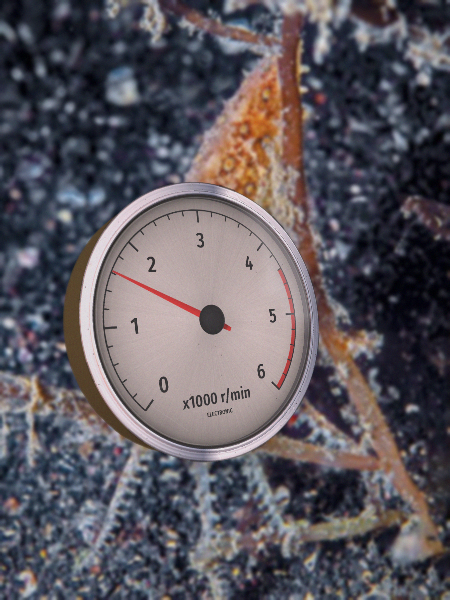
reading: 1600 (rpm)
